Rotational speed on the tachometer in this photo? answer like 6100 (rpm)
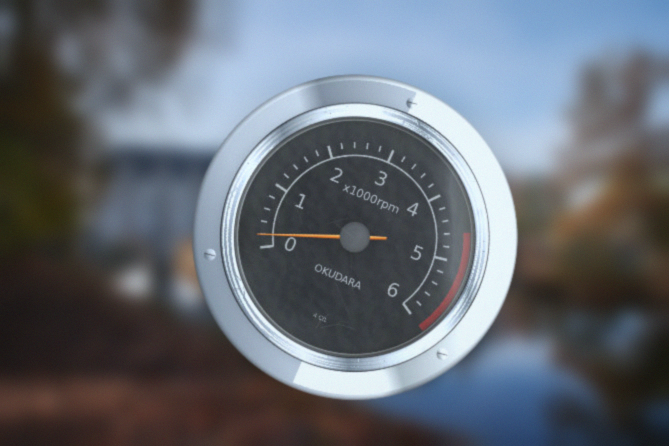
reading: 200 (rpm)
